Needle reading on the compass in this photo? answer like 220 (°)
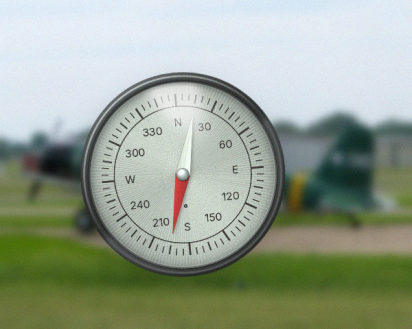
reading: 195 (°)
